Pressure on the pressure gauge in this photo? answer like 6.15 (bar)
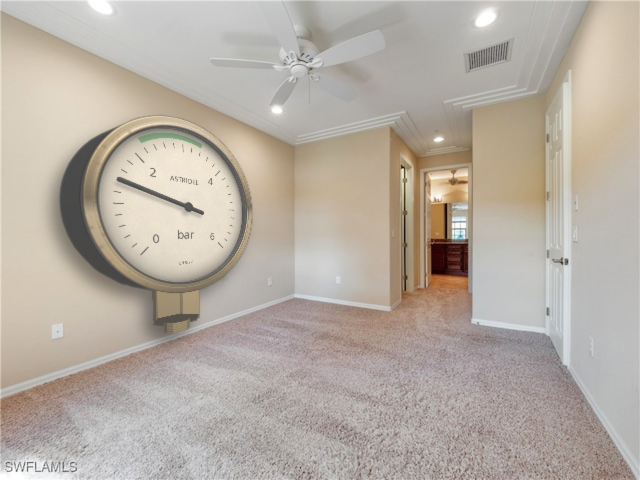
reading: 1.4 (bar)
